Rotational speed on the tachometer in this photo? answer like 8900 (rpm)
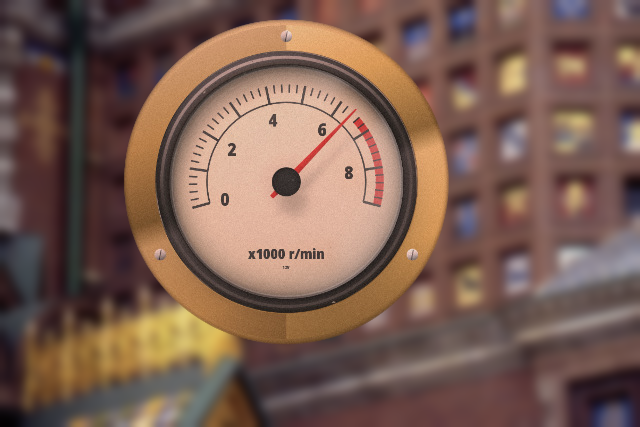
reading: 6400 (rpm)
